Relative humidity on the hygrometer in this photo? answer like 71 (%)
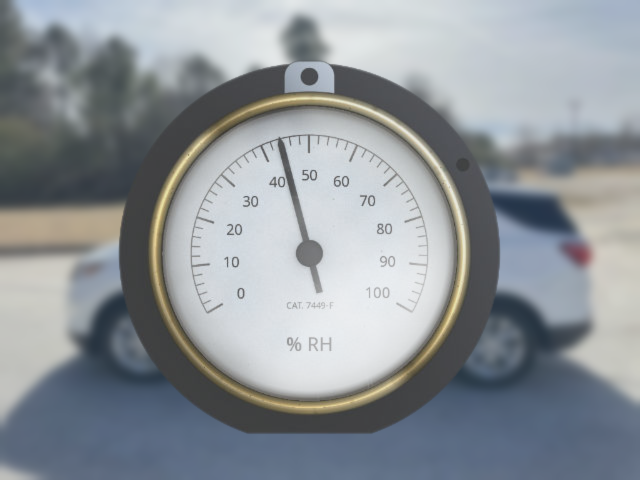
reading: 44 (%)
